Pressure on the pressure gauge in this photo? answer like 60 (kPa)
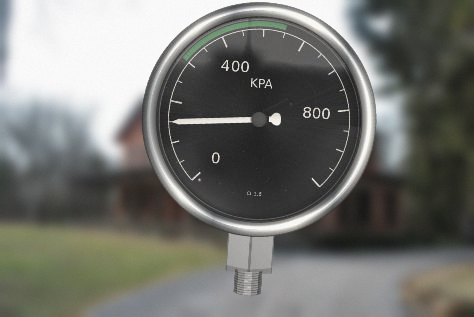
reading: 150 (kPa)
